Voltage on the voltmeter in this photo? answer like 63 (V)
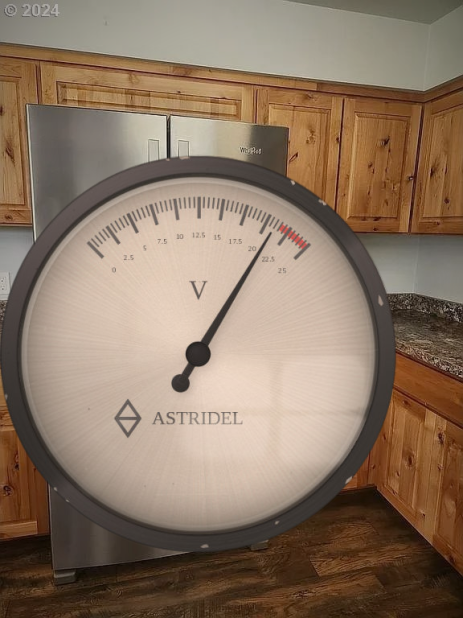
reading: 21 (V)
